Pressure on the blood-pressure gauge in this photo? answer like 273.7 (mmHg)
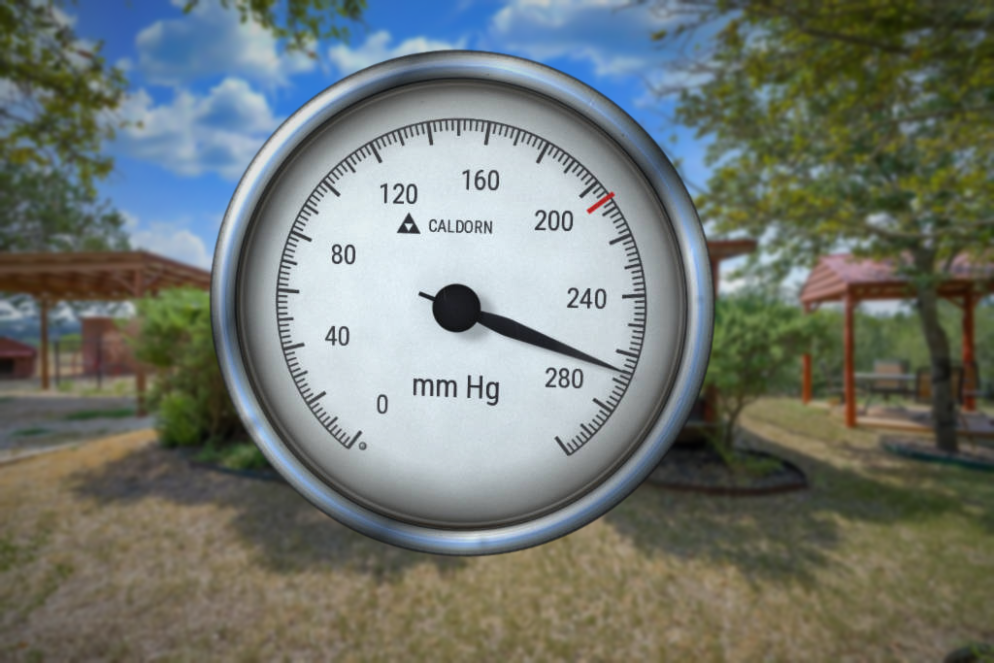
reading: 266 (mmHg)
